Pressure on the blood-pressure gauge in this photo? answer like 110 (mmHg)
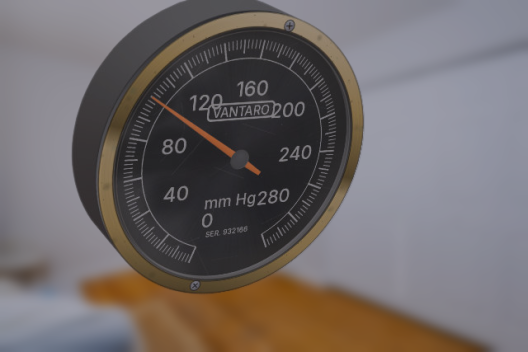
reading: 100 (mmHg)
